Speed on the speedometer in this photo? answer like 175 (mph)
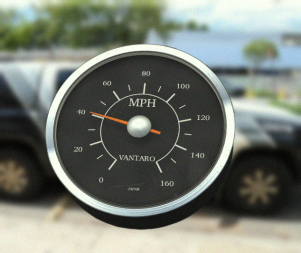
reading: 40 (mph)
